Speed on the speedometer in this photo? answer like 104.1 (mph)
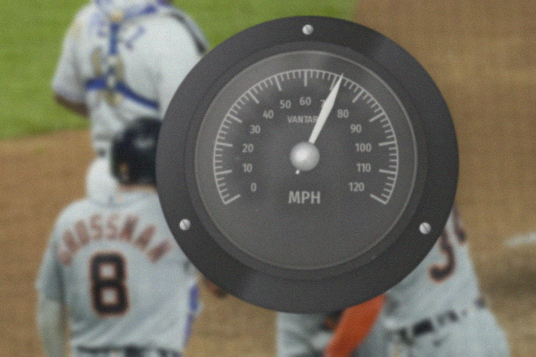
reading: 72 (mph)
